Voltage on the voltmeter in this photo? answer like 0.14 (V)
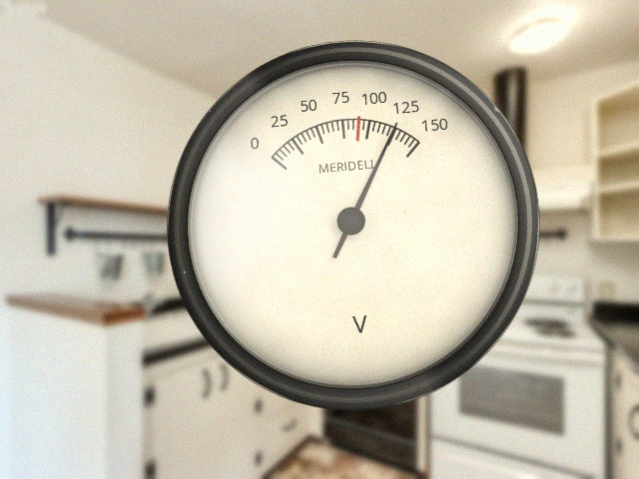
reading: 125 (V)
